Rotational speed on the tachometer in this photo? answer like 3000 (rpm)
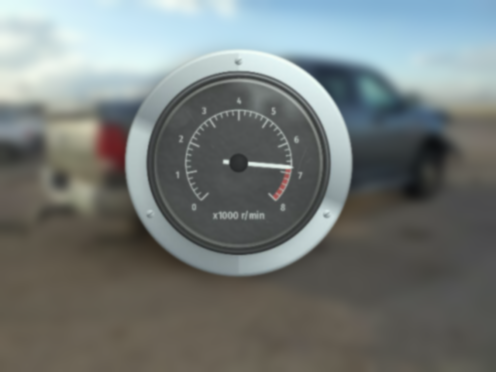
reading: 6800 (rpm)
